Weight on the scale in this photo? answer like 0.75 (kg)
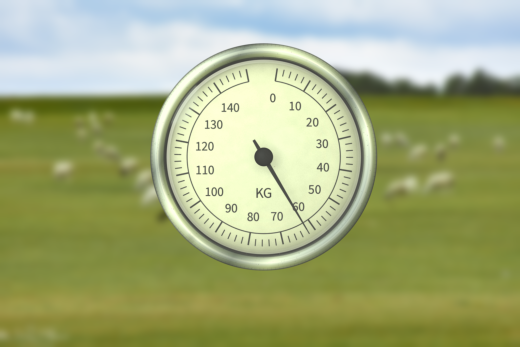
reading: 62 (kg)
